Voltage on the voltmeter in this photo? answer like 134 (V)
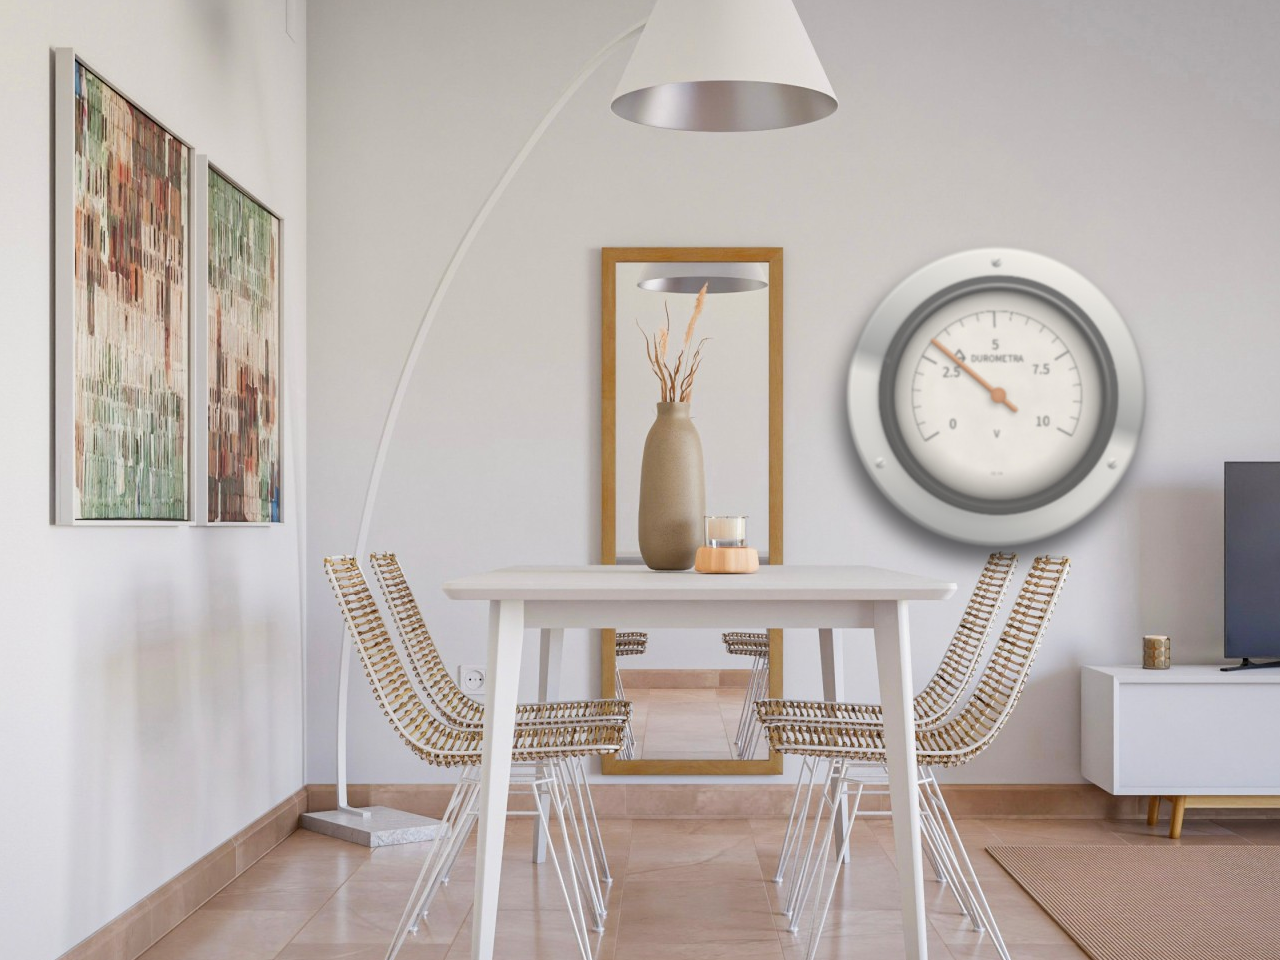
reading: 3 (V)
